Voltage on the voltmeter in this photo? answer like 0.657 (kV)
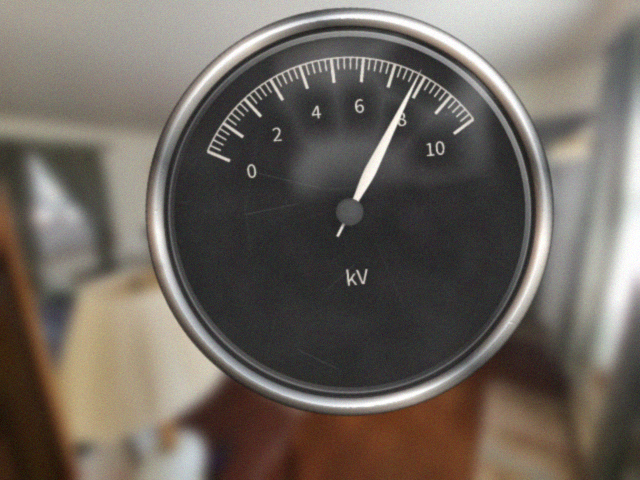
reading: 7.8 (kV)
